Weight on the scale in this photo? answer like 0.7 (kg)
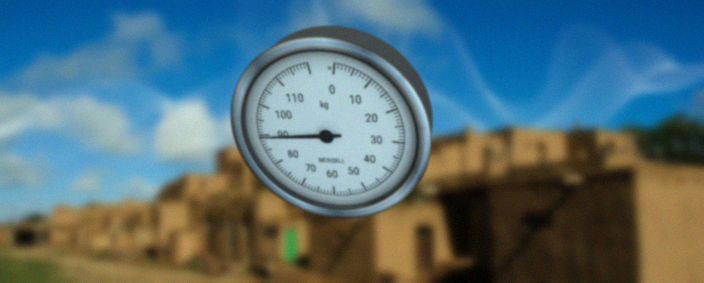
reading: 90 (kg)
